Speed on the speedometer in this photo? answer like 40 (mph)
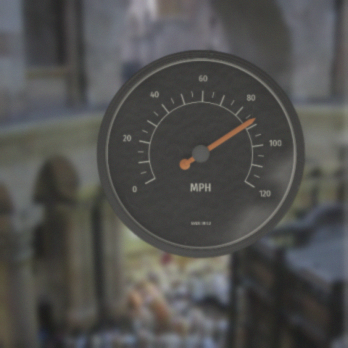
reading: 87.5 (mph)
